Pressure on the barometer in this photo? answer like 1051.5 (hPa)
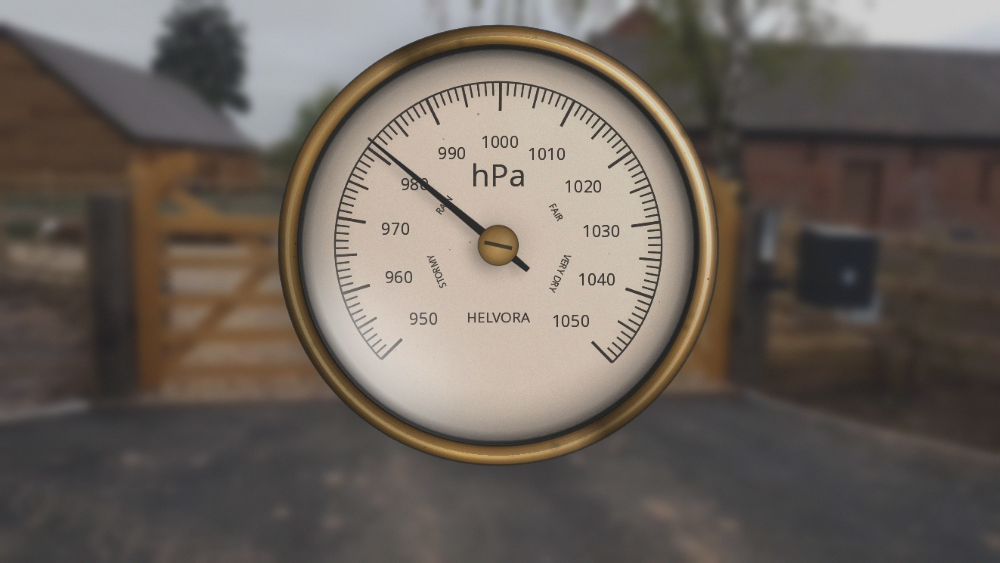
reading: 981 (hPa)
